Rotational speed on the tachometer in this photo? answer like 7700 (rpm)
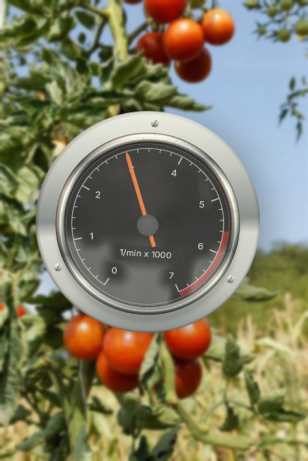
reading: 3000 (rpm)
